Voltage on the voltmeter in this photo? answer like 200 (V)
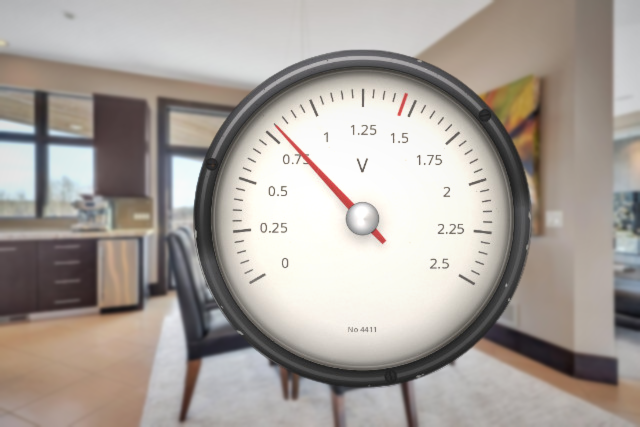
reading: 0.8 (V)
